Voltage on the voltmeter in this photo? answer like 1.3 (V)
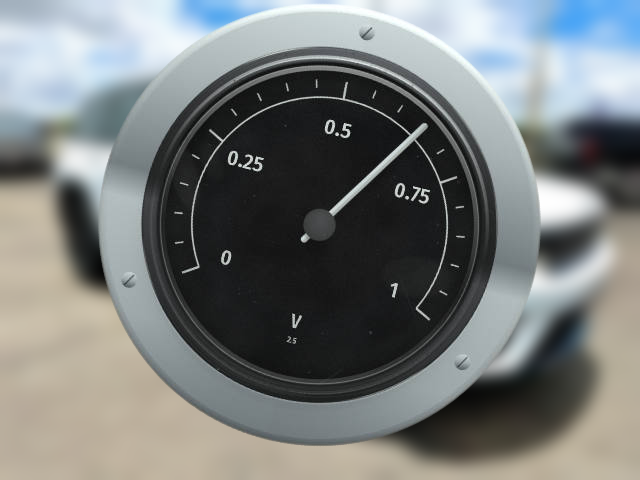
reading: 0.65 (V)
